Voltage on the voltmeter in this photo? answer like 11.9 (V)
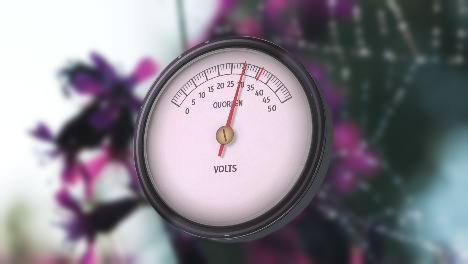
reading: 30 (V)
